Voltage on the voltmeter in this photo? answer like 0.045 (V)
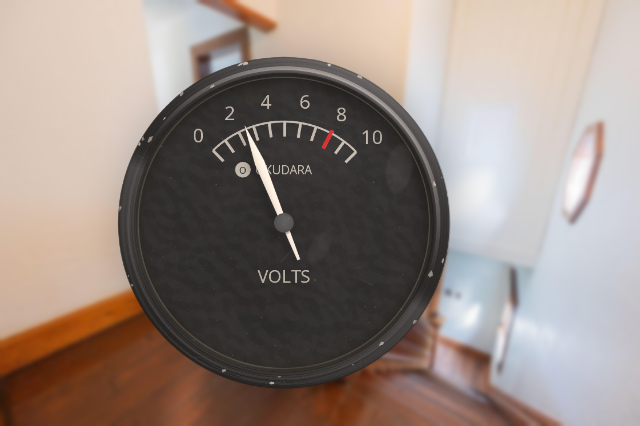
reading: 2.5 (V)
